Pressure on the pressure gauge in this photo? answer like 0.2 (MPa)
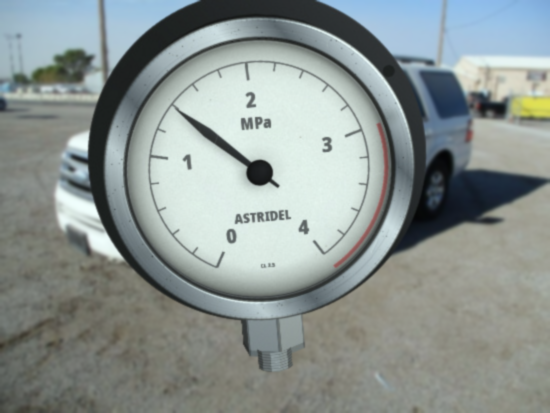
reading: 1.4 (MPa)
